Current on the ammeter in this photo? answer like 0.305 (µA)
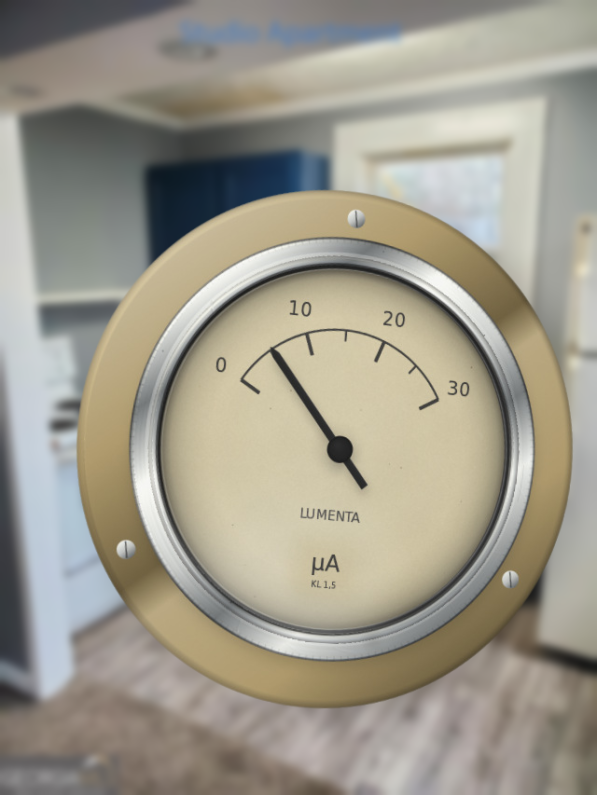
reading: 5 (µA)
